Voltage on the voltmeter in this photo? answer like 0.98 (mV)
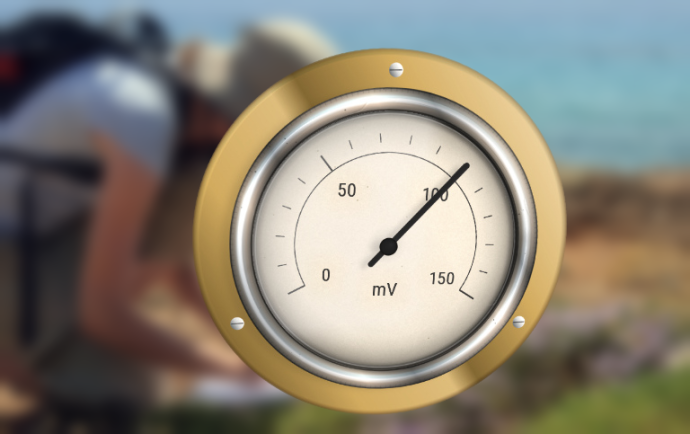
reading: 100 (mV)
